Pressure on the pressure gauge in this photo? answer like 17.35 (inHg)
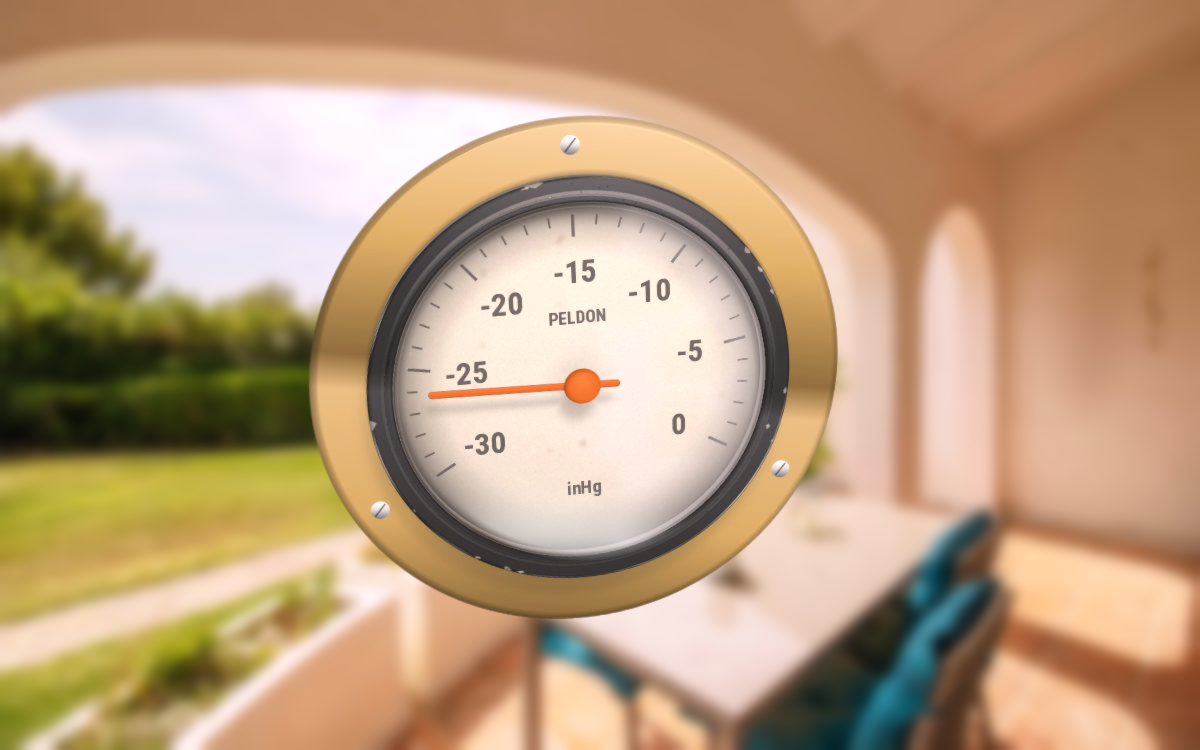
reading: -26 (inHg)
